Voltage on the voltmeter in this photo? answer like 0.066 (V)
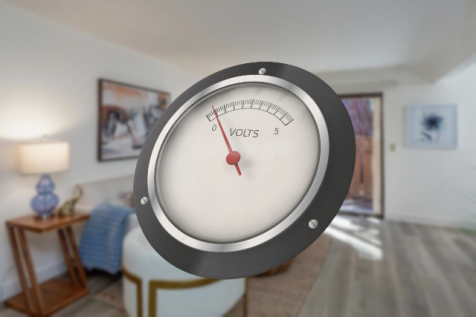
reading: 0.5 (V)
